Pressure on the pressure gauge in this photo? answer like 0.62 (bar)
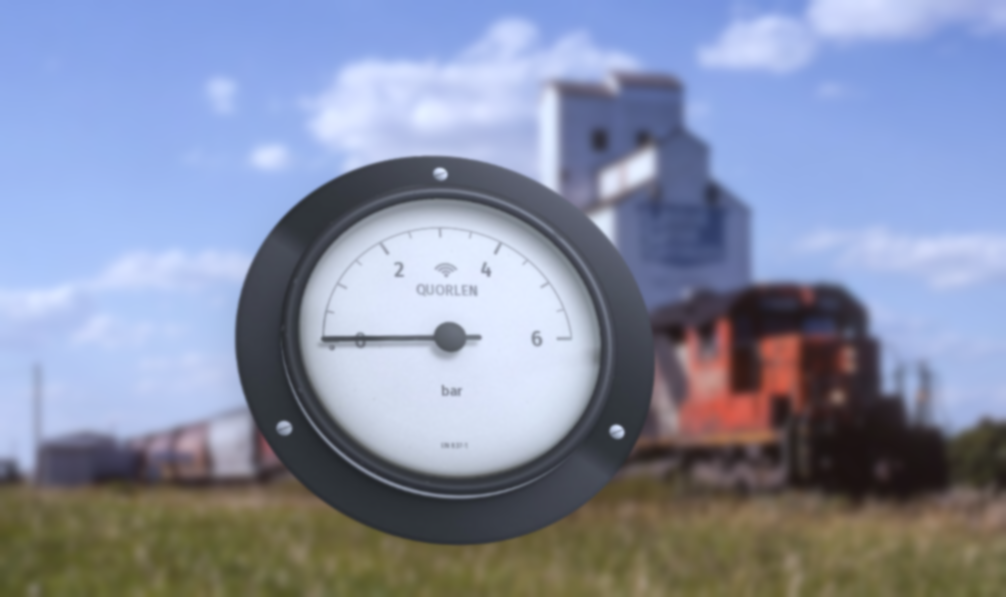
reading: 0 (bar)
